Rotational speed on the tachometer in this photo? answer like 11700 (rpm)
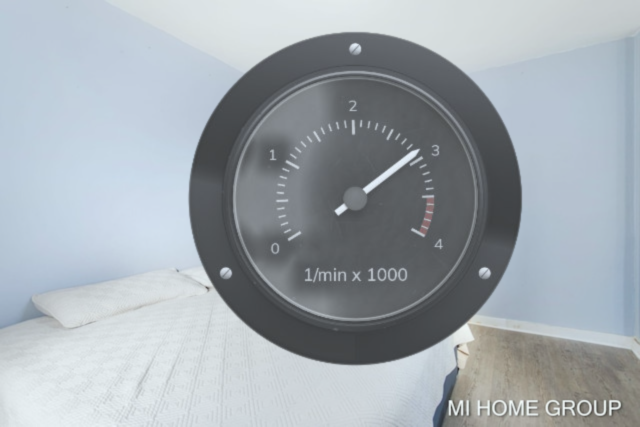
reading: 2900 (rpm)
